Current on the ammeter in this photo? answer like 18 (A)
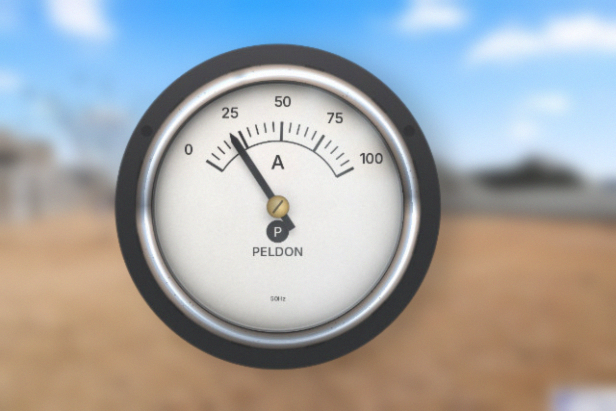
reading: 20 (A)
